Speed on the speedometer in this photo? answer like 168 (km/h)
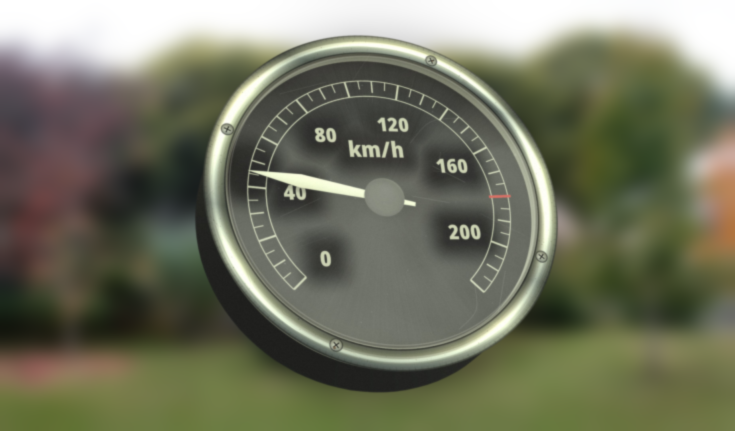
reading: 45 (km/h)
